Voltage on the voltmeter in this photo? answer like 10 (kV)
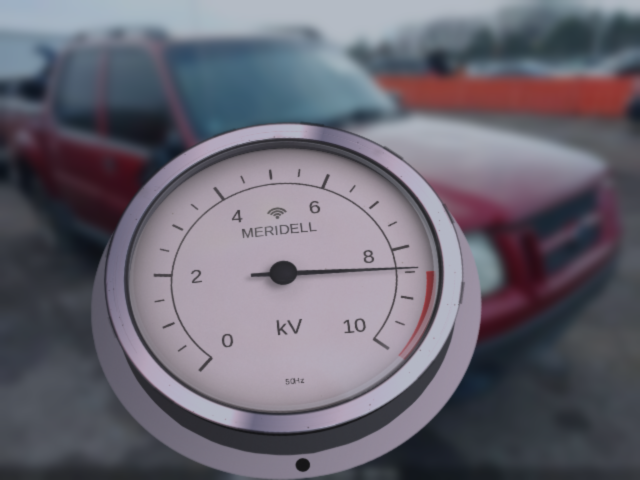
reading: 8.5 (kV)
